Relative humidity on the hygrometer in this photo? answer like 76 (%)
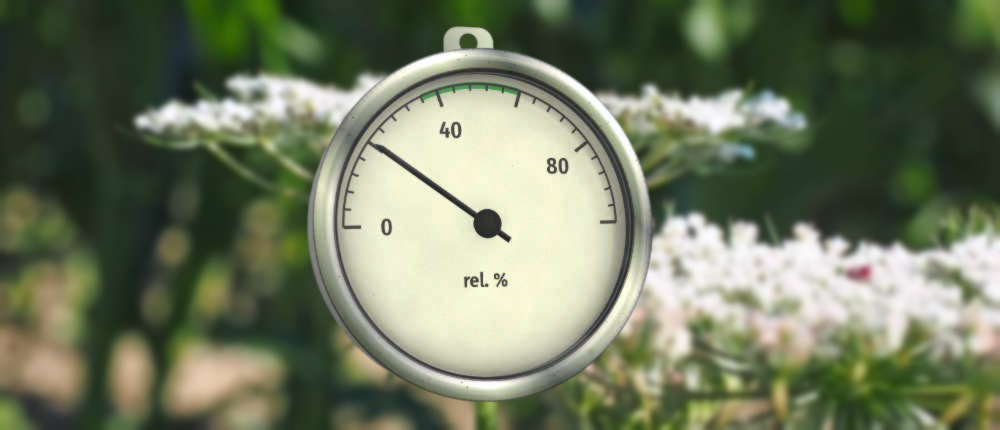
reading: 20 (%)
